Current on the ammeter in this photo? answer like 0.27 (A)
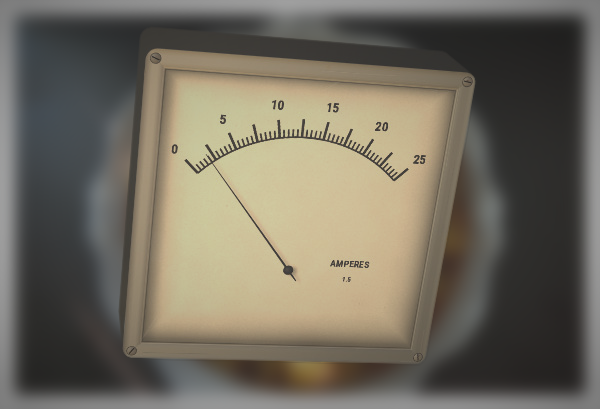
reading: 2 (A)
